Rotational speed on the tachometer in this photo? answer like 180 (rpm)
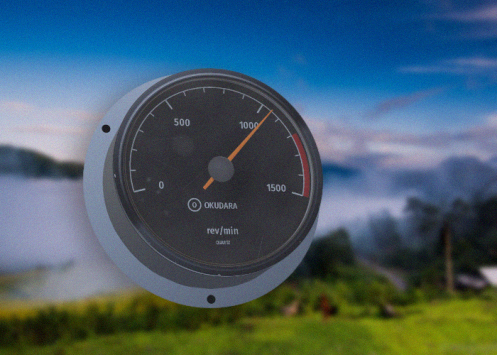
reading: 1050 (rpm)
